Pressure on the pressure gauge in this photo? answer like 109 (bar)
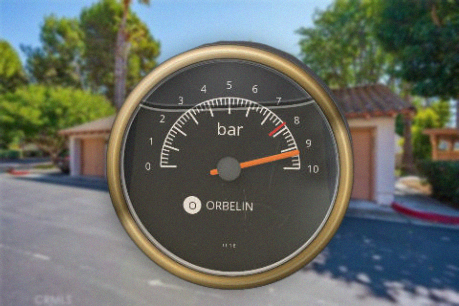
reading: 9.2 (bar)
